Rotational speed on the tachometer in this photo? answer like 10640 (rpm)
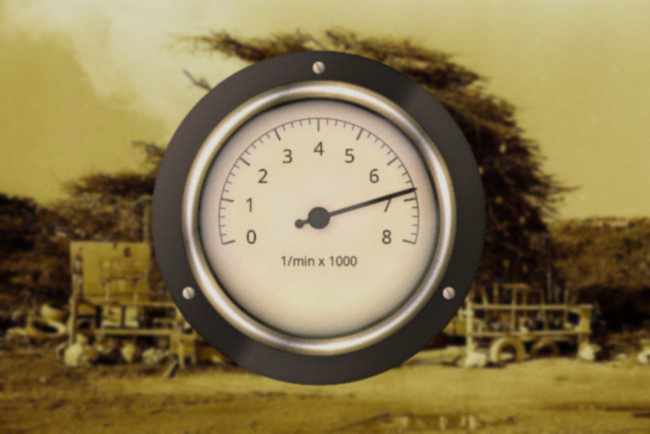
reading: 6800 (rpm)
